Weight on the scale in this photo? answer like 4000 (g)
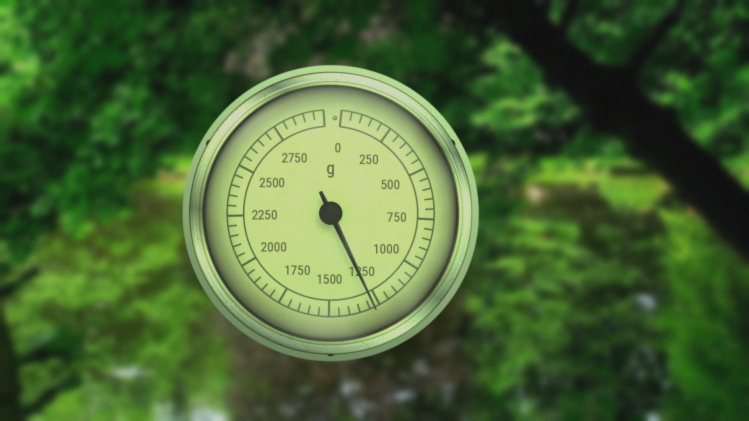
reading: 1275 (g)
